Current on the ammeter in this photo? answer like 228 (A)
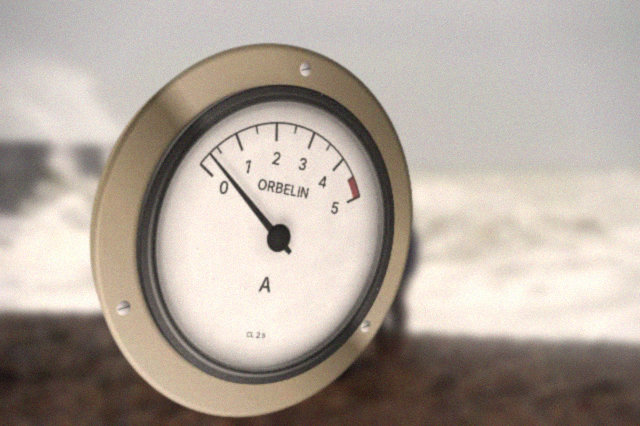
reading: 0.25 (A)
